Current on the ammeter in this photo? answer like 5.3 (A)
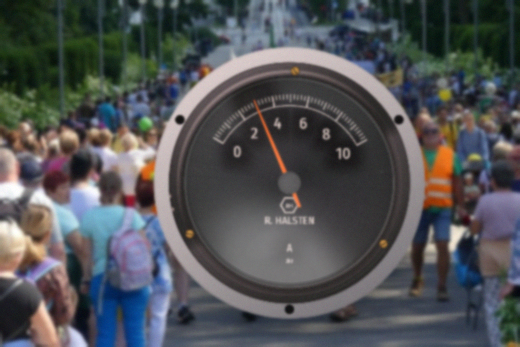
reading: 3 (A)
